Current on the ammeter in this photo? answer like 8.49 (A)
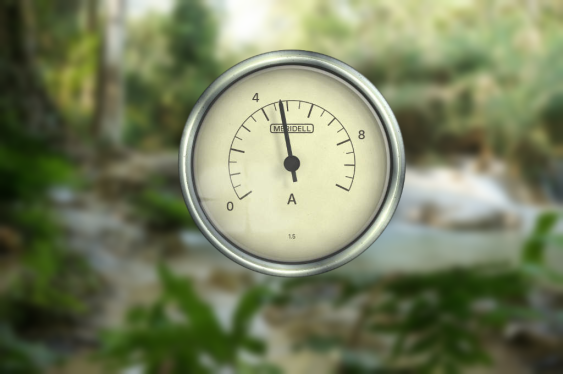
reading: 4.75 (A)
